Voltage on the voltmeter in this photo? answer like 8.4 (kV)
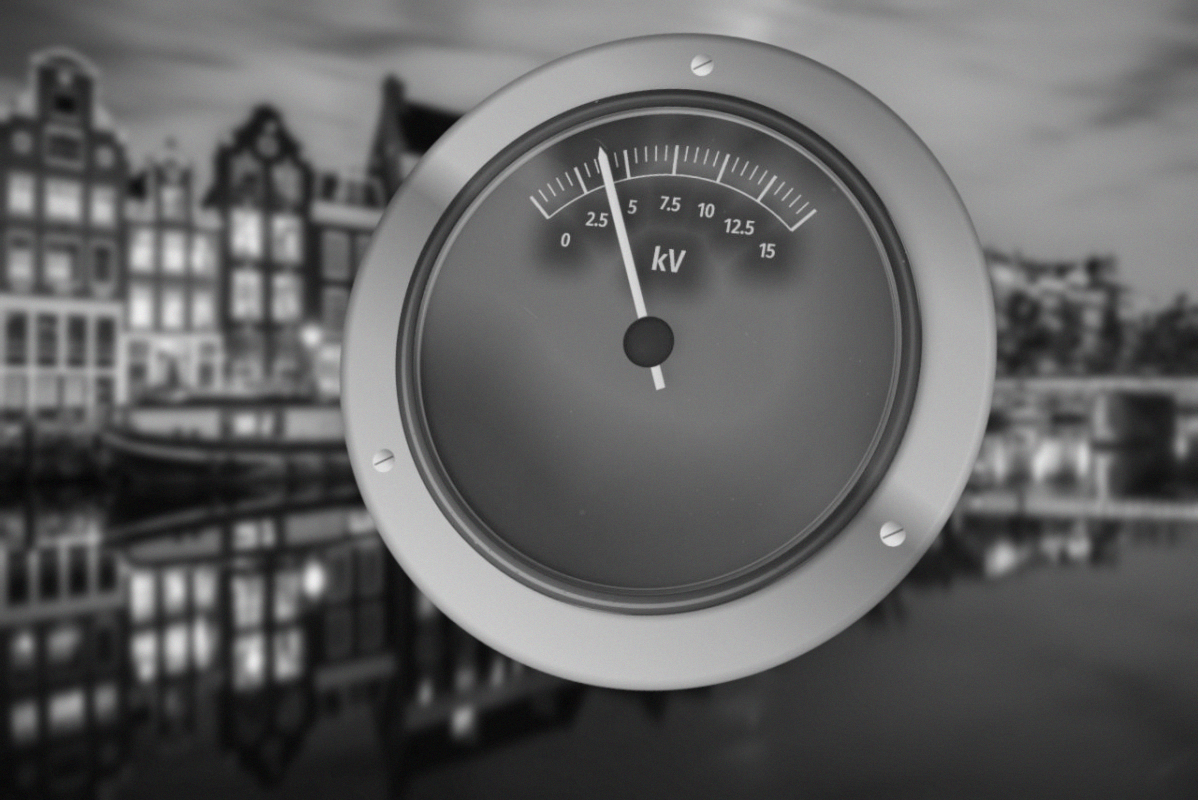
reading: 4 (kV)
